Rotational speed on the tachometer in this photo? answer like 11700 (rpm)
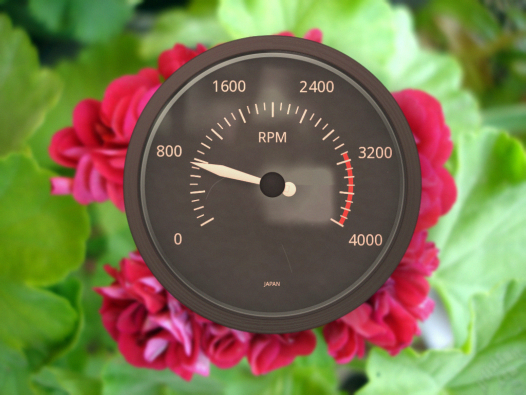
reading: 750 (rpm)
